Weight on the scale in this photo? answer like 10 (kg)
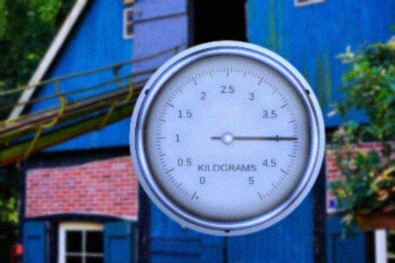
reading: 4 (kg)
